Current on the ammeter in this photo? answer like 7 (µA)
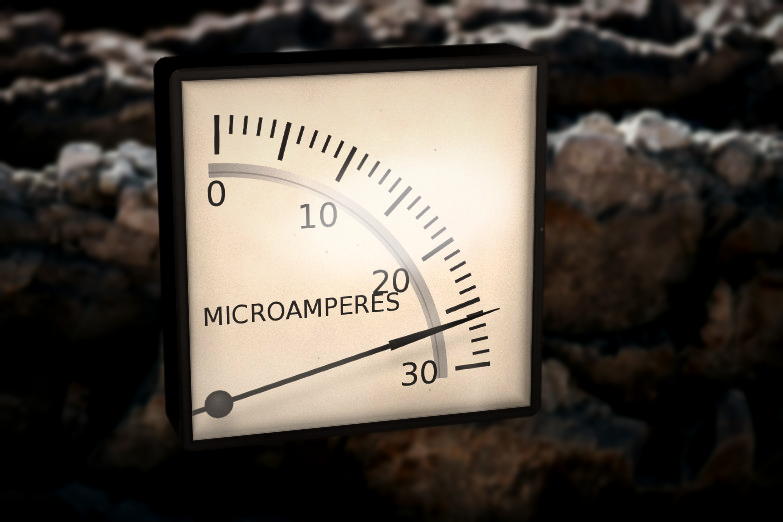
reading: 26 (µA)
